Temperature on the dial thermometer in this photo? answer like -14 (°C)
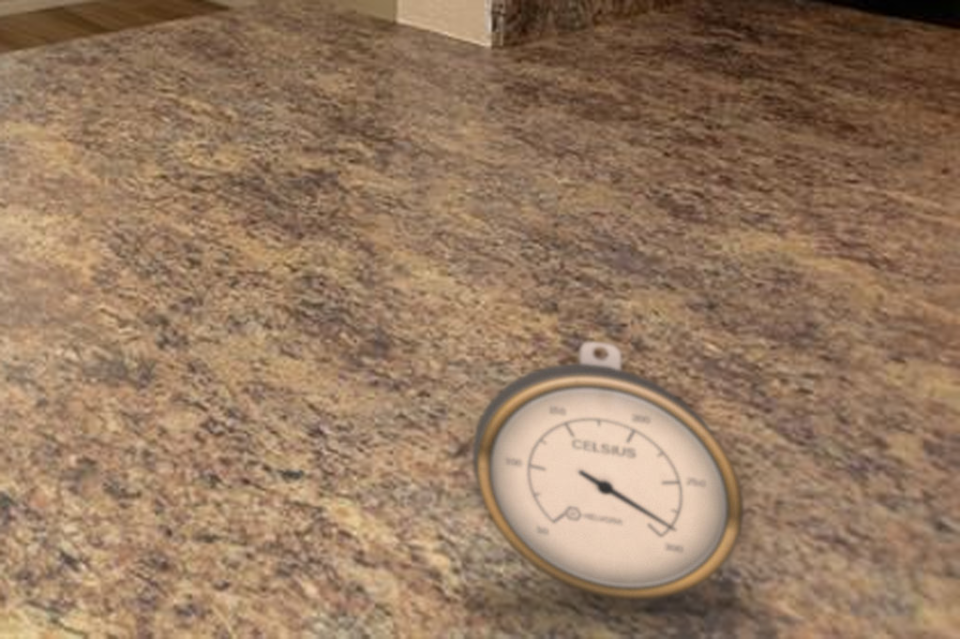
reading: 287.5 (°C)
